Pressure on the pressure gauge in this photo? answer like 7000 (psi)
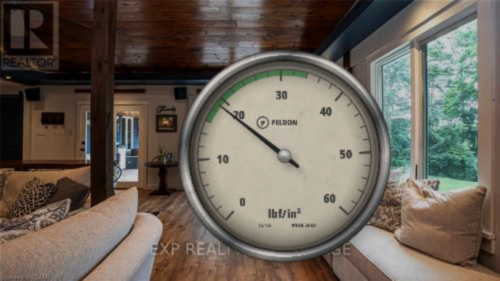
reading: 19 (psi)
